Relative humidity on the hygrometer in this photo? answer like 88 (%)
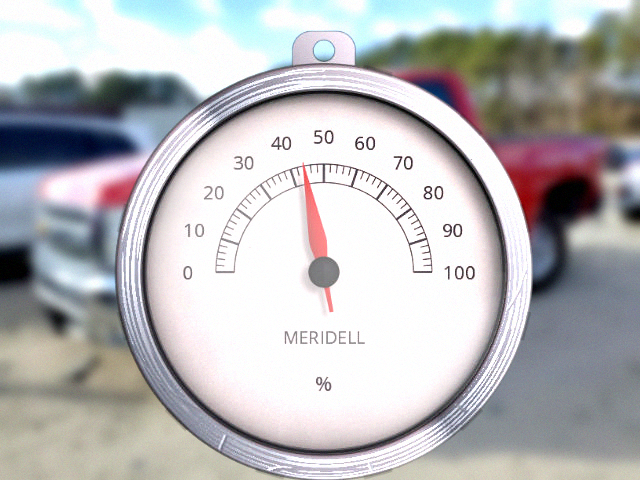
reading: 44 (%)
